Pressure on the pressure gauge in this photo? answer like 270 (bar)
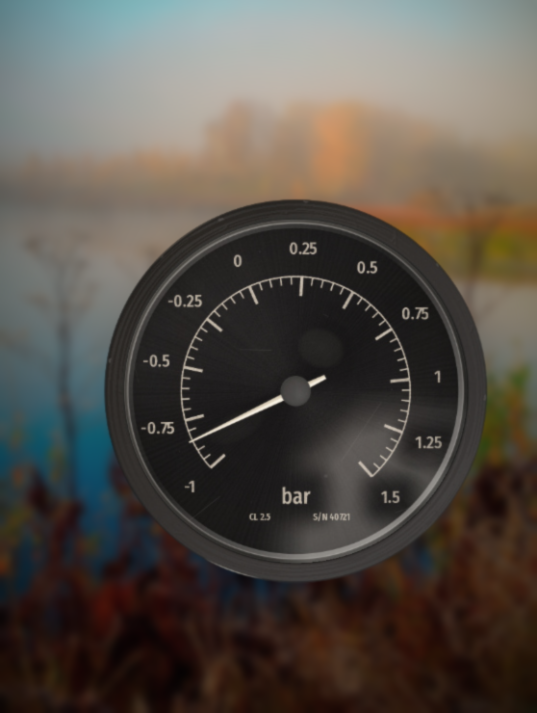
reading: -0.85 (bar)
